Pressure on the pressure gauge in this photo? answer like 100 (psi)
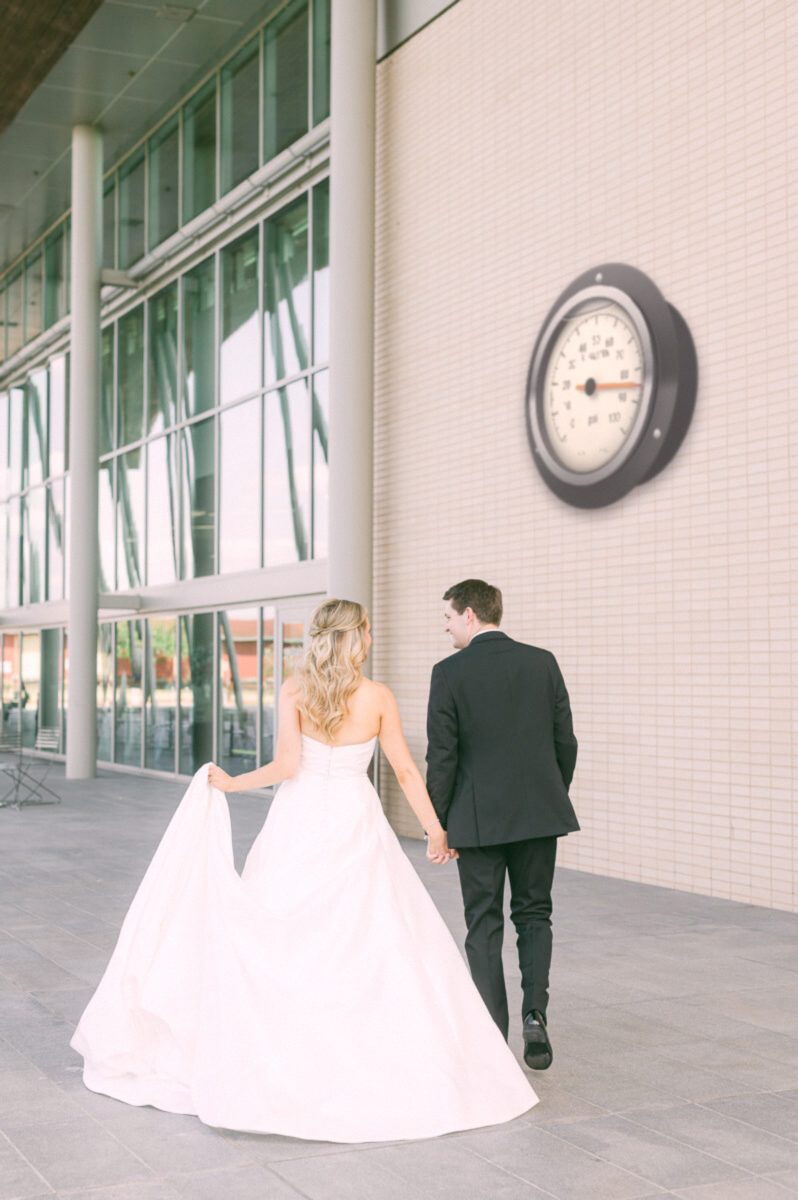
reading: 85 (psi)
